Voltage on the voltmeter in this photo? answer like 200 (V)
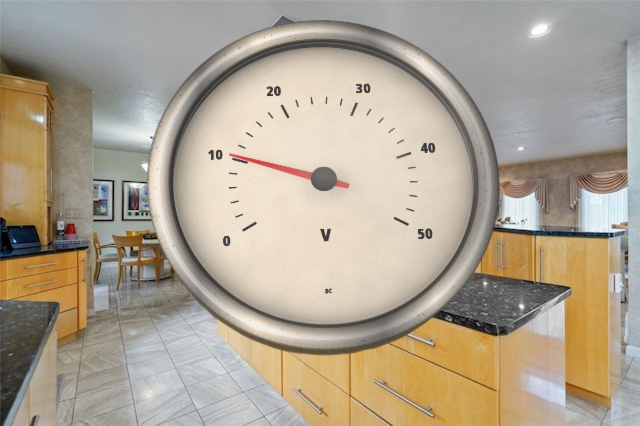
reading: 10 (V)
